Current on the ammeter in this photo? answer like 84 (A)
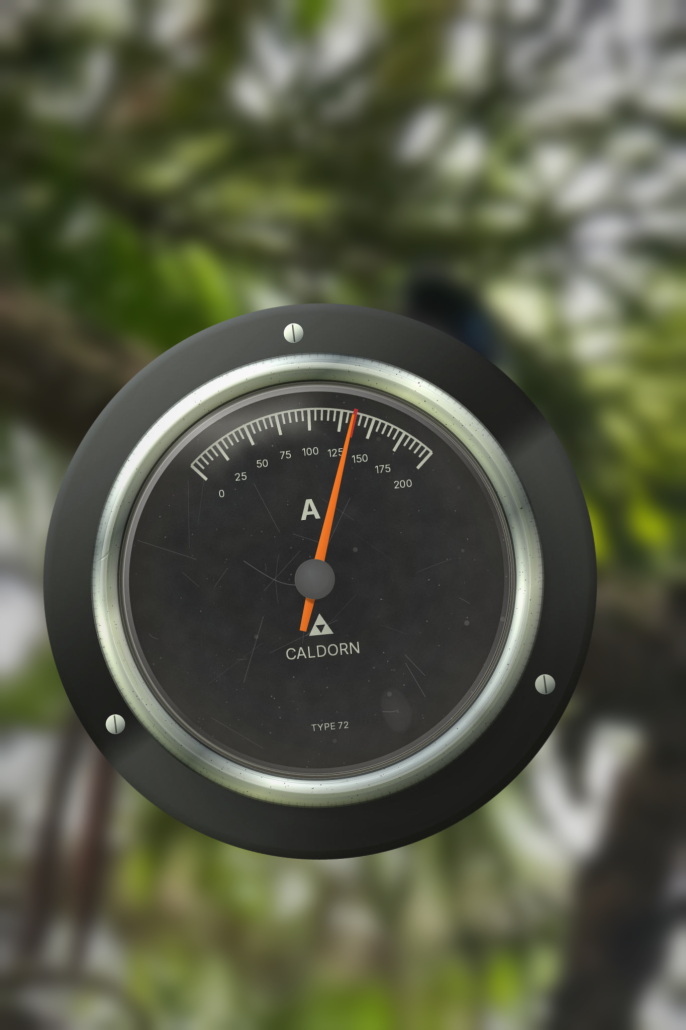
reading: 135 (A)
